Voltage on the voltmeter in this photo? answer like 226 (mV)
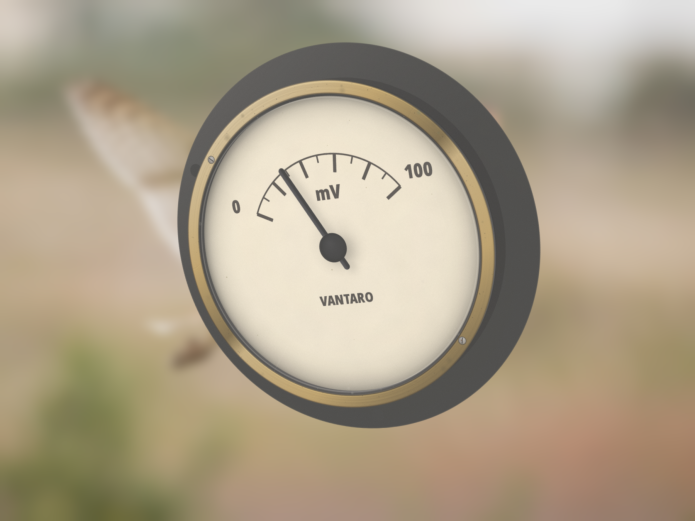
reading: 30 (mV)
